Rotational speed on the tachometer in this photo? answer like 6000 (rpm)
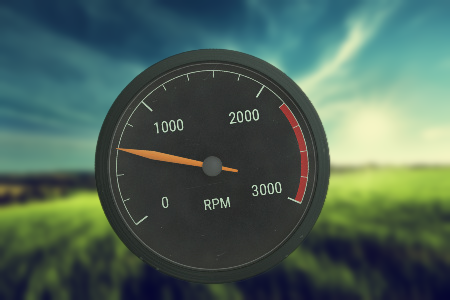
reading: 600 (rpm)
